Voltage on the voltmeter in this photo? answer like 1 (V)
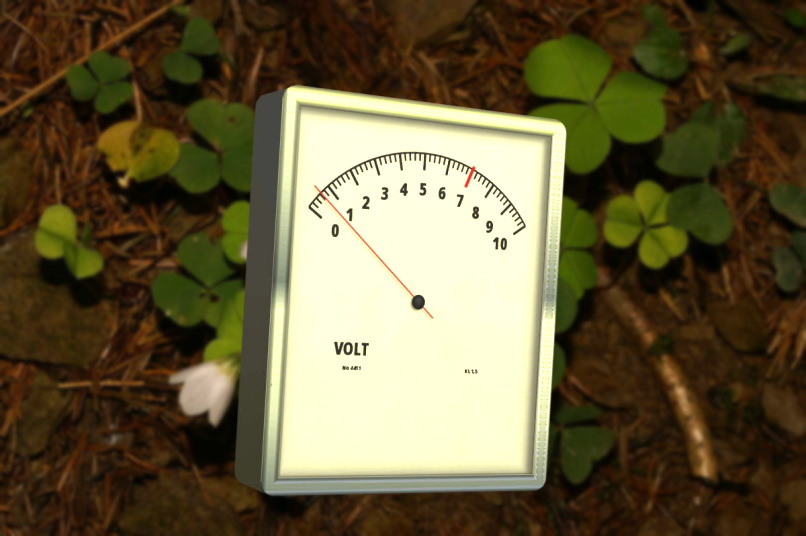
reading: 0.6 (V)
